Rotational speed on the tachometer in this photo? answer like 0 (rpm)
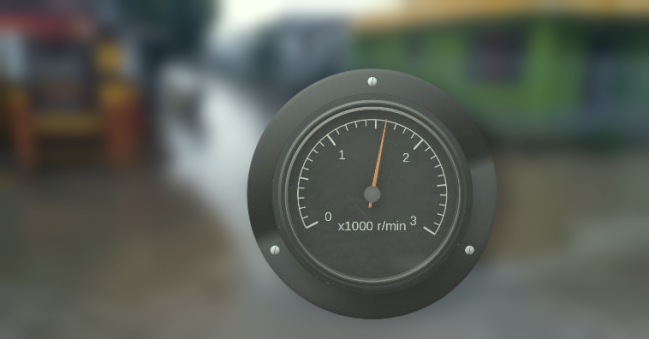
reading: 1600 (rpm)
